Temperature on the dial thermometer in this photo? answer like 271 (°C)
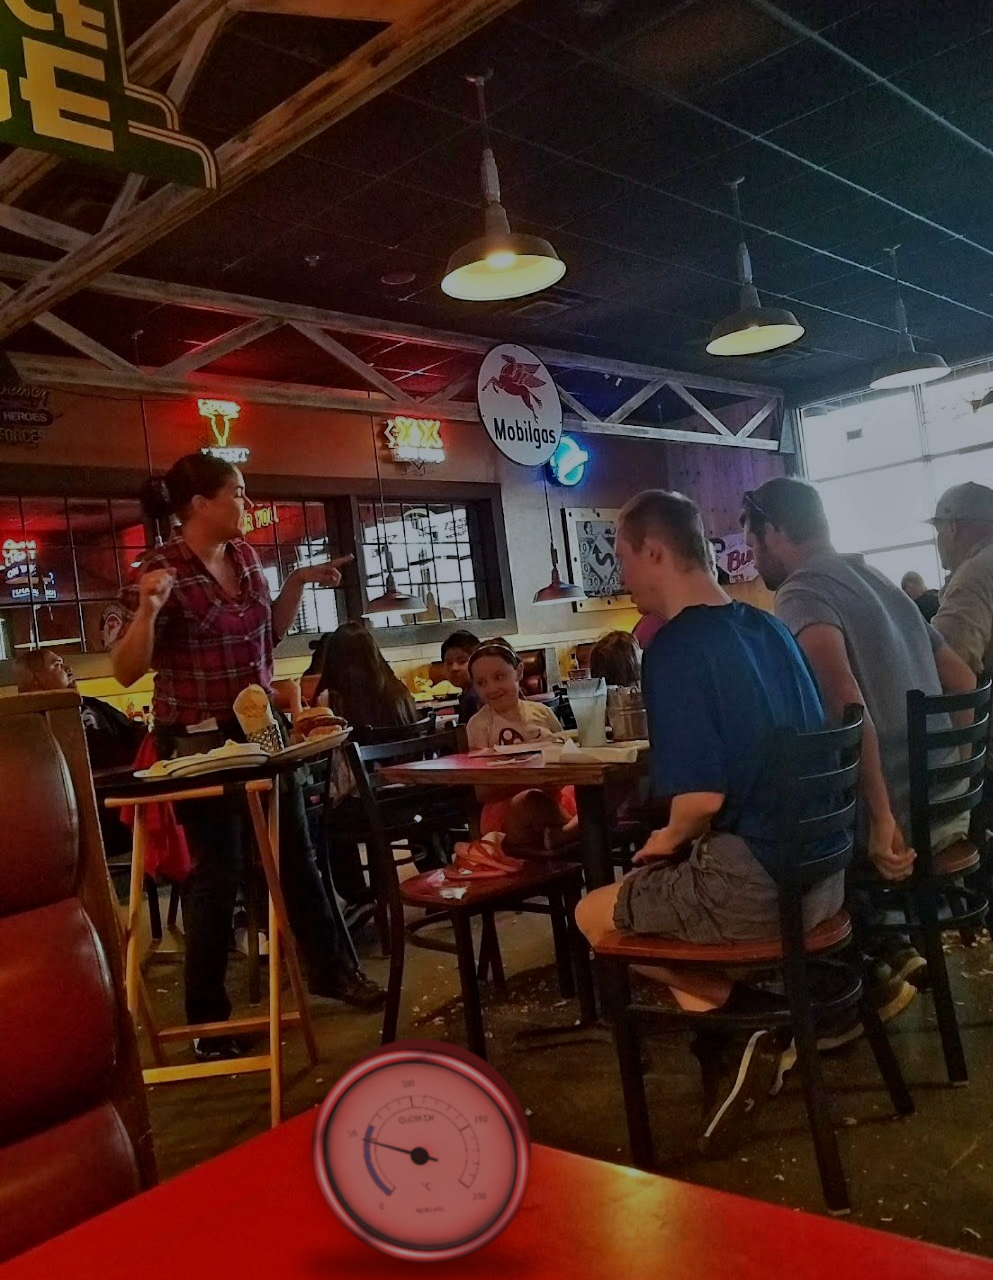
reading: 50 (°C)
